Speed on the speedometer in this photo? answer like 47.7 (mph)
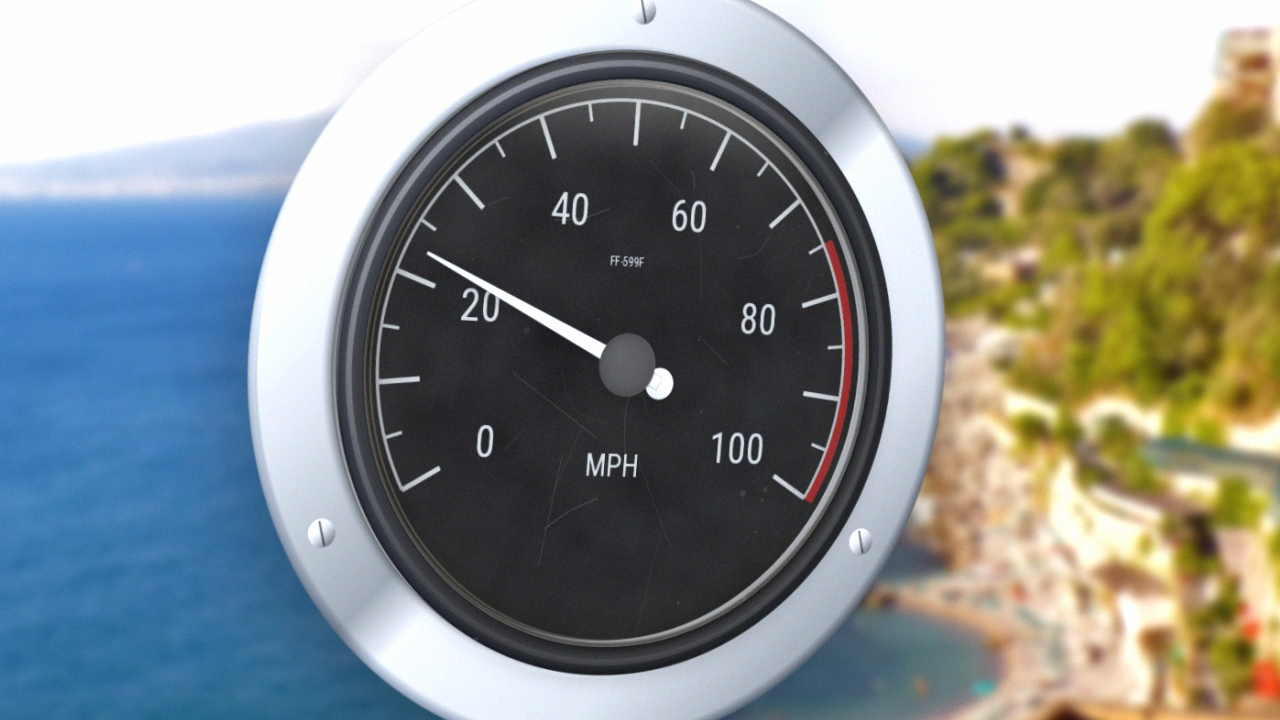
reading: 22.5 (mph)
